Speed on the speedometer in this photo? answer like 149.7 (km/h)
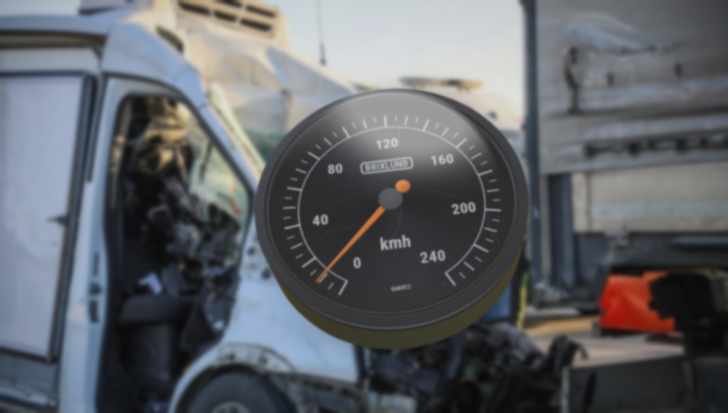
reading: 10 (km/h)
